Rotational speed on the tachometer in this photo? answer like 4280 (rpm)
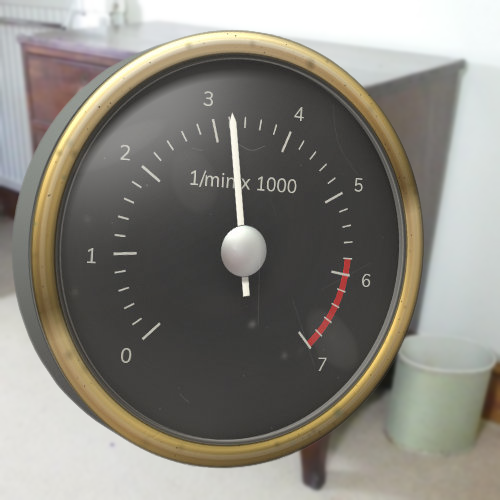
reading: 3200 (rpm)
